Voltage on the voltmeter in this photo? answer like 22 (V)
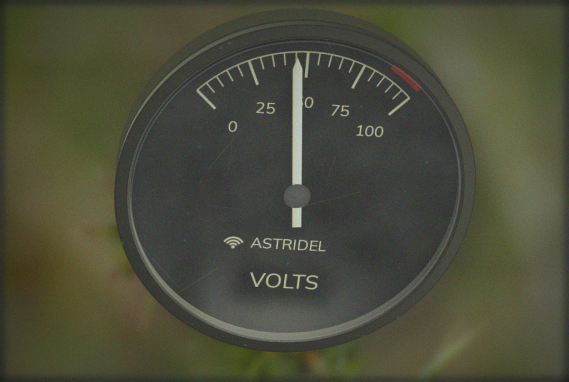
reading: 45 (V)
